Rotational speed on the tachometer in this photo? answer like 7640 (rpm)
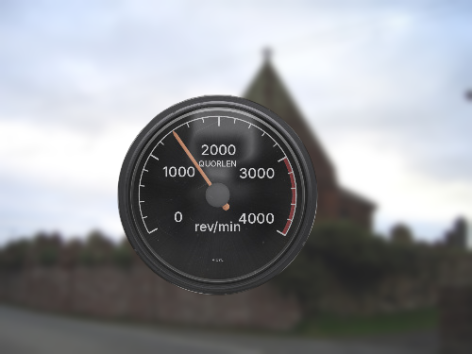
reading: 1400 (rpm)
